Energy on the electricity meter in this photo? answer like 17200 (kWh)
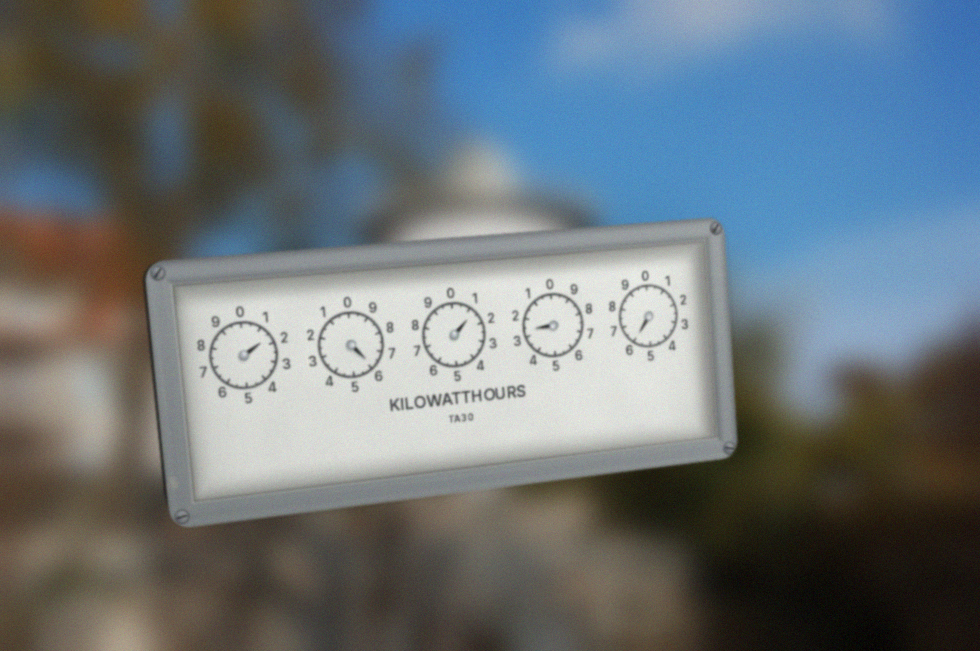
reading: 16126 (kWh)
